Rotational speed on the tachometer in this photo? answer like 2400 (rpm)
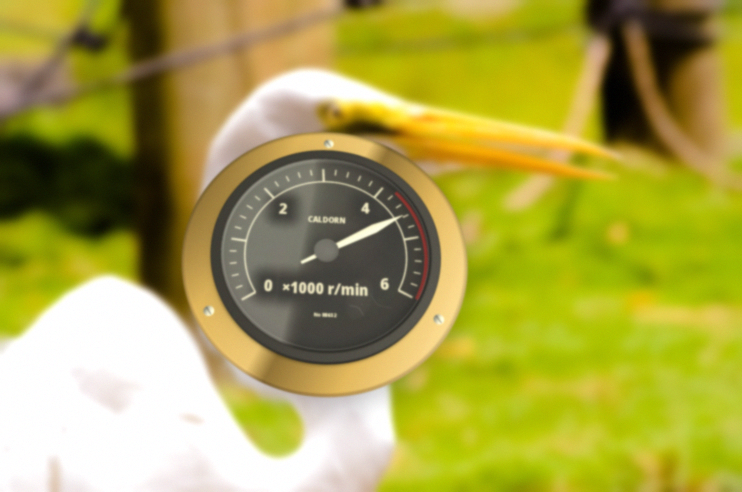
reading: 4600 (rpm)
